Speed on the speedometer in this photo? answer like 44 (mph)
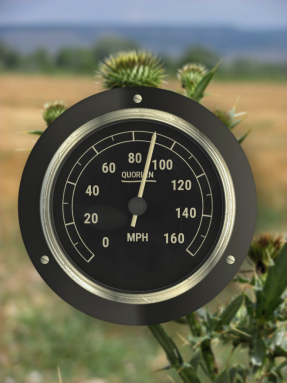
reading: 90 (mph)
